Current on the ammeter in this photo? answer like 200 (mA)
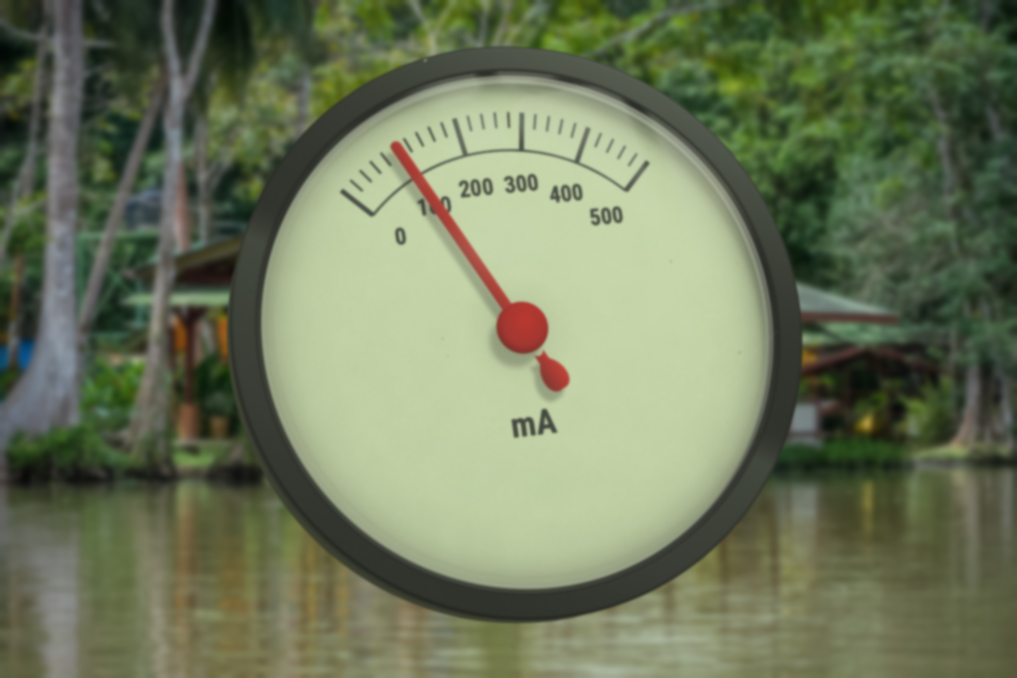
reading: 100 (mA)
